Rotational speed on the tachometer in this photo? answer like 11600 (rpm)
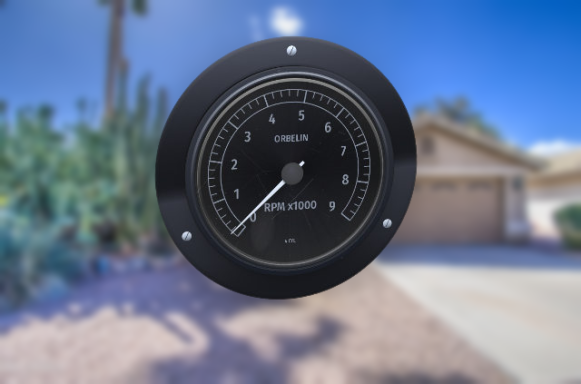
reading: 200 (rpm)
